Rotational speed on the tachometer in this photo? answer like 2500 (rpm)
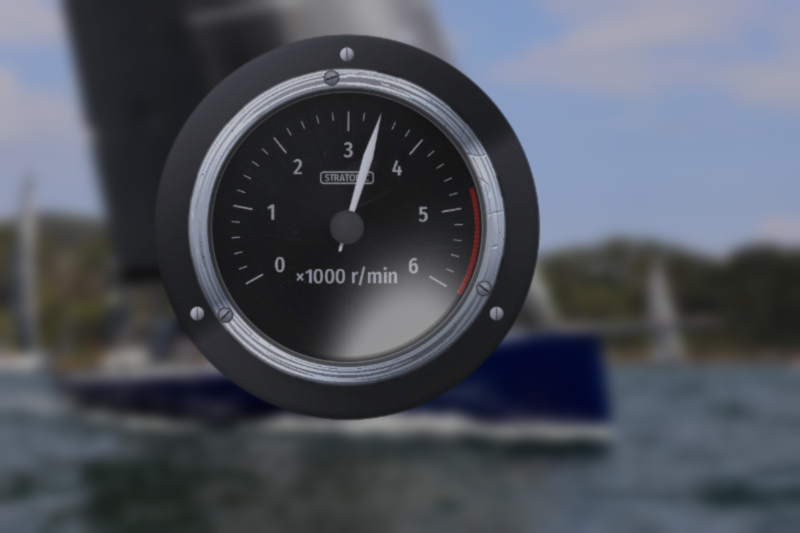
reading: 3400 (rpm)
